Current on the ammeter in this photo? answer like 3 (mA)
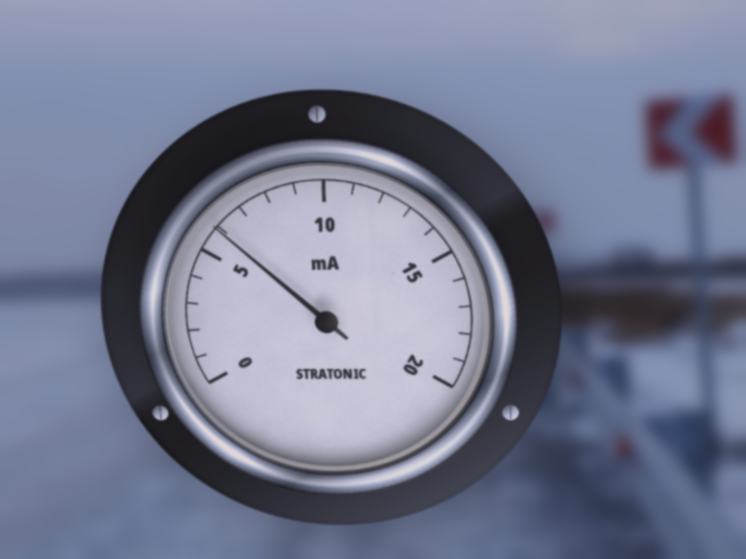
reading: 6 (mA)
